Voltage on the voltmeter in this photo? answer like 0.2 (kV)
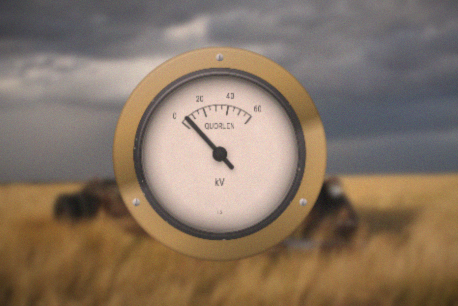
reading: 5 (kV)
